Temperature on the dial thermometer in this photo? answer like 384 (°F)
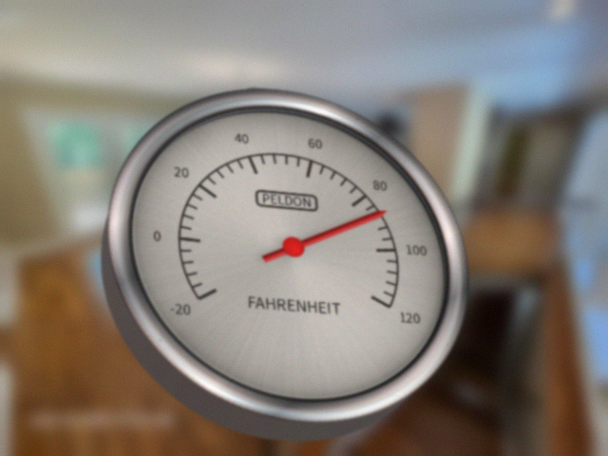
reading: 88 (°F)
